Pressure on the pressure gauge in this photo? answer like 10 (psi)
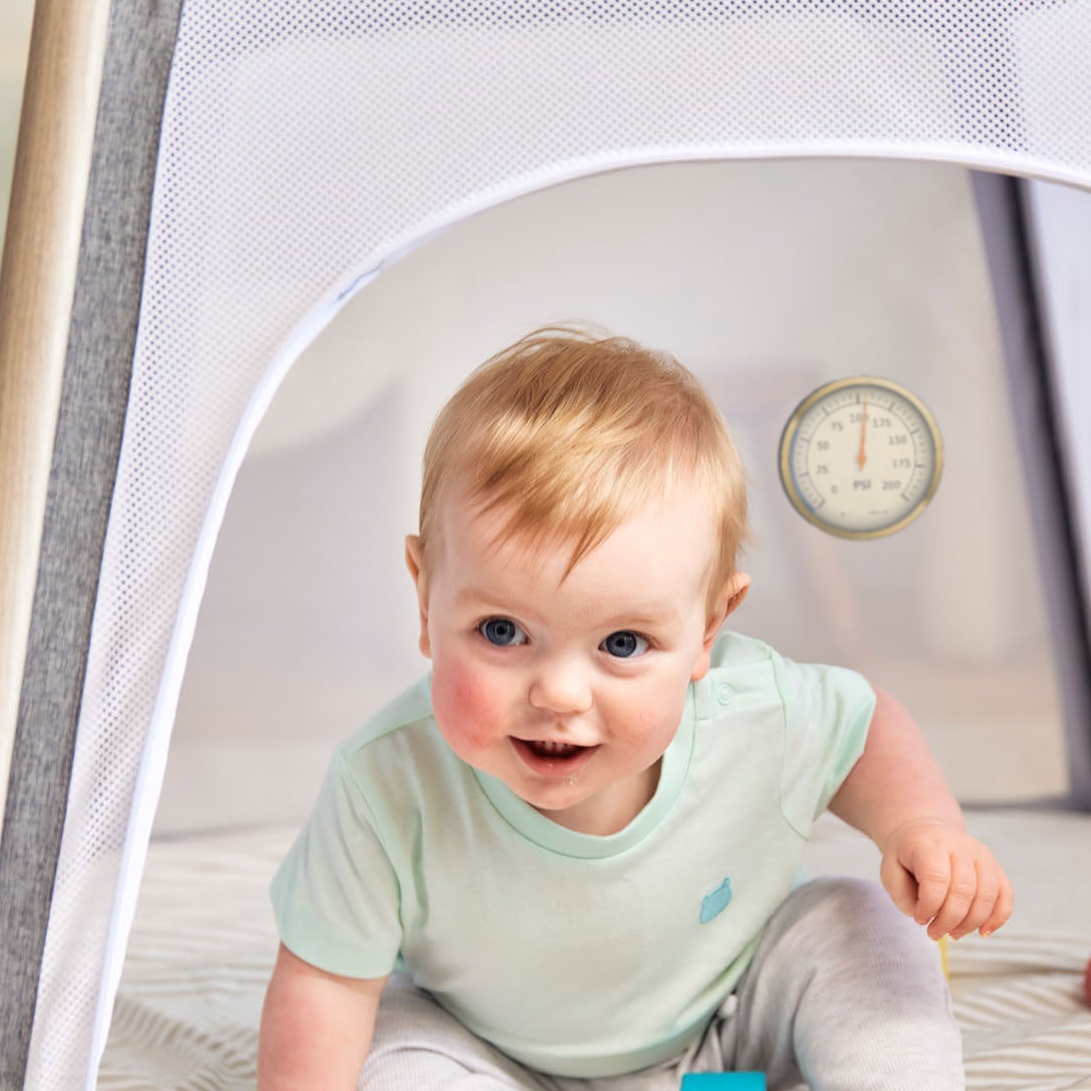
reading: 105 (psi)
